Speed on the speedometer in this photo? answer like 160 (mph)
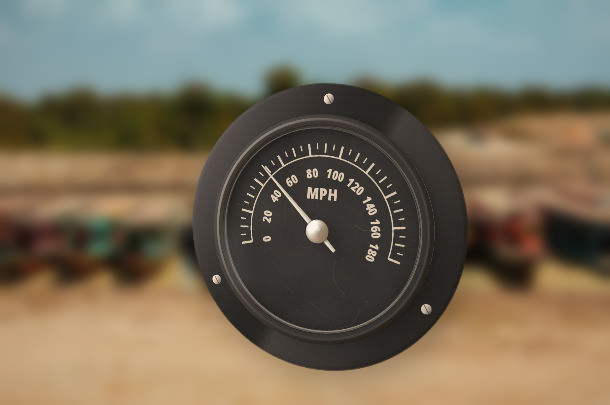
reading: 50 (mph)
